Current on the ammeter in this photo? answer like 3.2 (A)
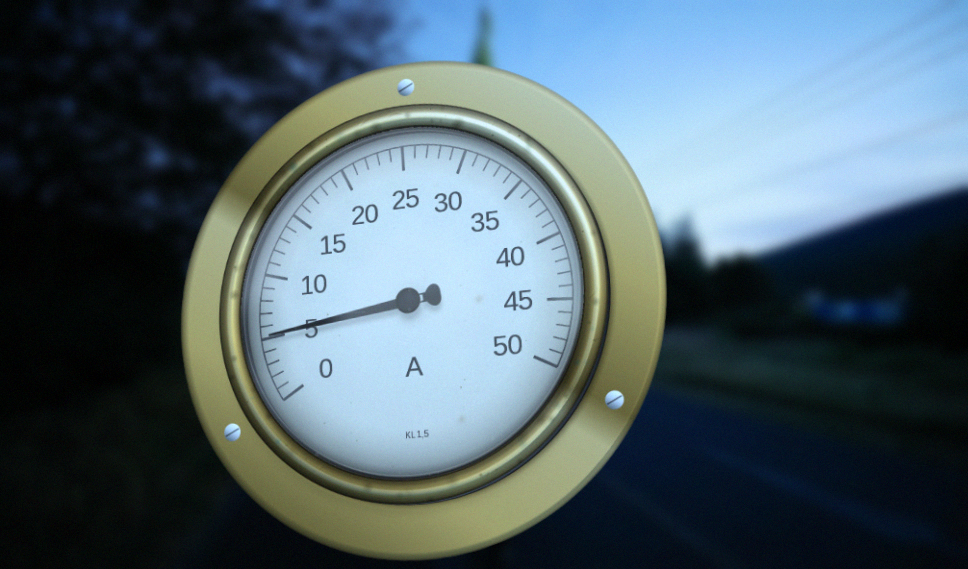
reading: 5 (A)
